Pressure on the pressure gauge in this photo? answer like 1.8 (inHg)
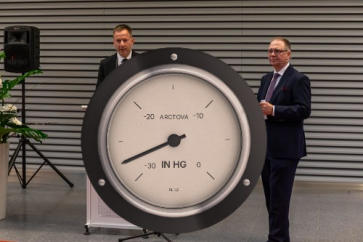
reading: -27.5 (inHg)
